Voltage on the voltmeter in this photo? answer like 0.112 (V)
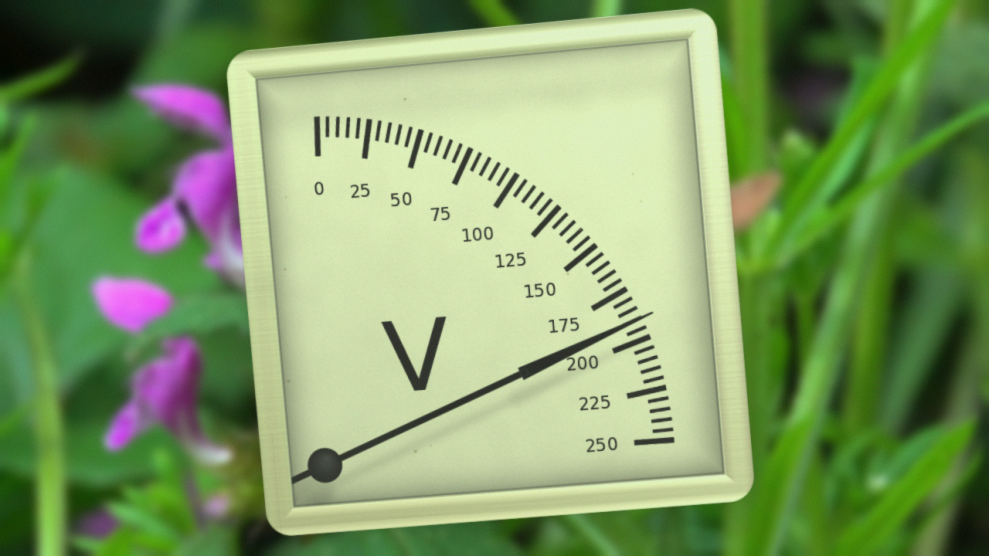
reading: 190 (V)
